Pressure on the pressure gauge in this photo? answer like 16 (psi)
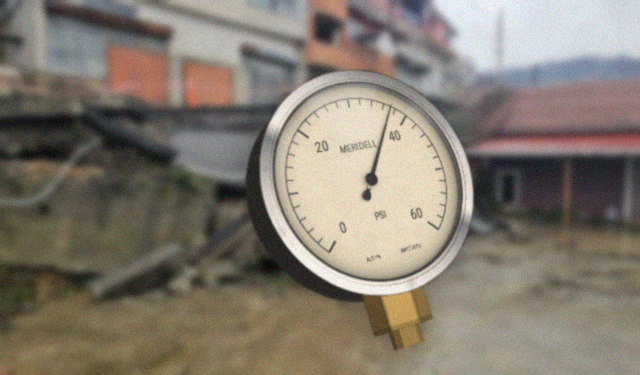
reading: 37 (psi)
